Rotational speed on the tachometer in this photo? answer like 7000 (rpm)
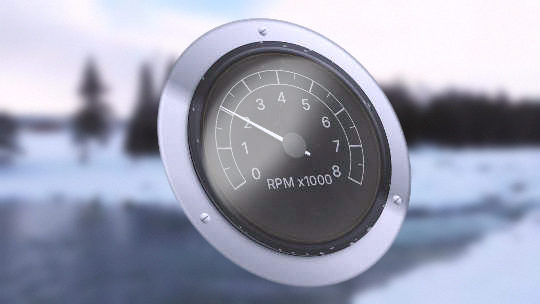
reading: 2000 (rpm)
